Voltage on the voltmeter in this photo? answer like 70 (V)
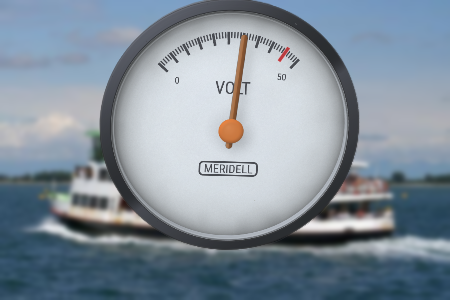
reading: 30 (V)
